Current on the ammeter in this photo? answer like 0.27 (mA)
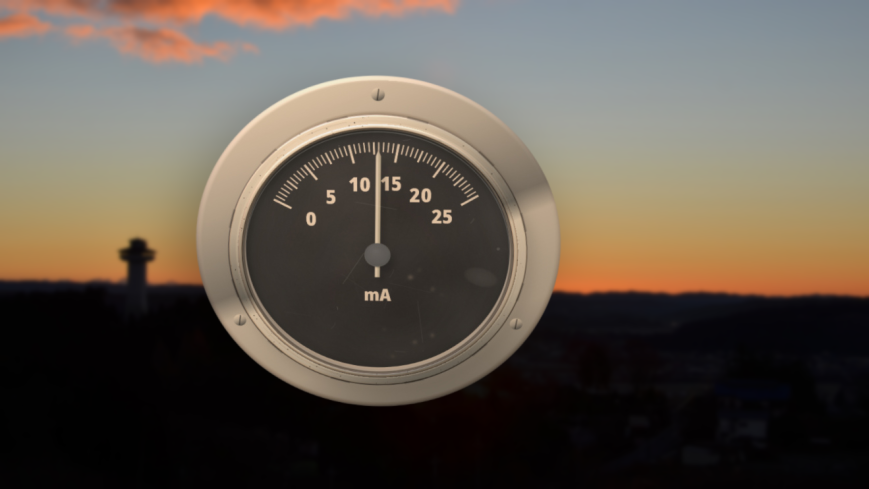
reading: 13 (mA)
